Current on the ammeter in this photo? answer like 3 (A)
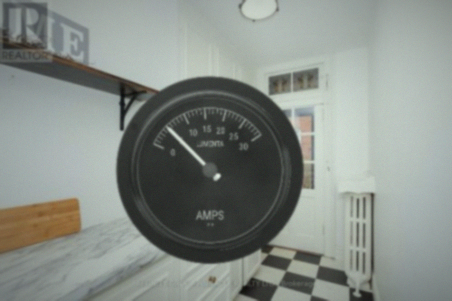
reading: 5 (A)
